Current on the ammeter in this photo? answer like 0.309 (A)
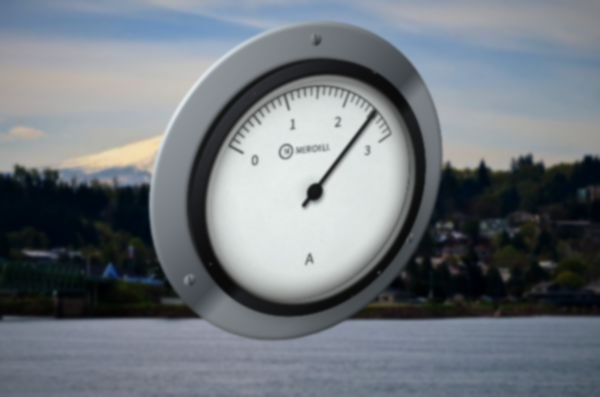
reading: 2.5 (A)
